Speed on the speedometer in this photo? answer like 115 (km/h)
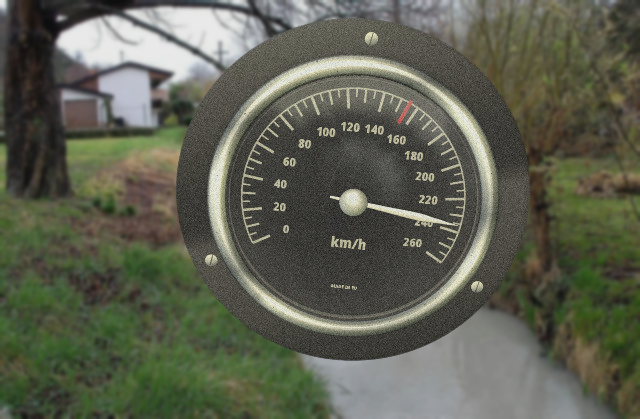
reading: 235 (km/h)
